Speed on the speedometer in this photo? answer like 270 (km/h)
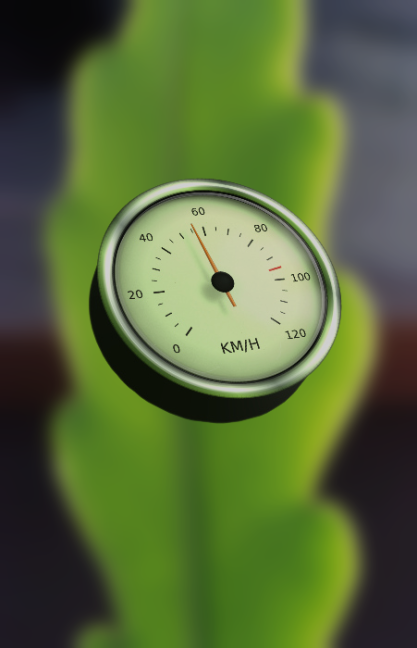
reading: 55 (km/h)
